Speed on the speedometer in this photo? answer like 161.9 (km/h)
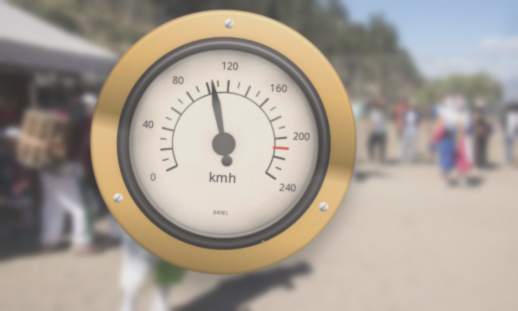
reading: 105 (km/h)
